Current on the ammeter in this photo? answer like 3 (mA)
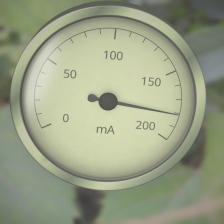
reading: 180 (mA)
